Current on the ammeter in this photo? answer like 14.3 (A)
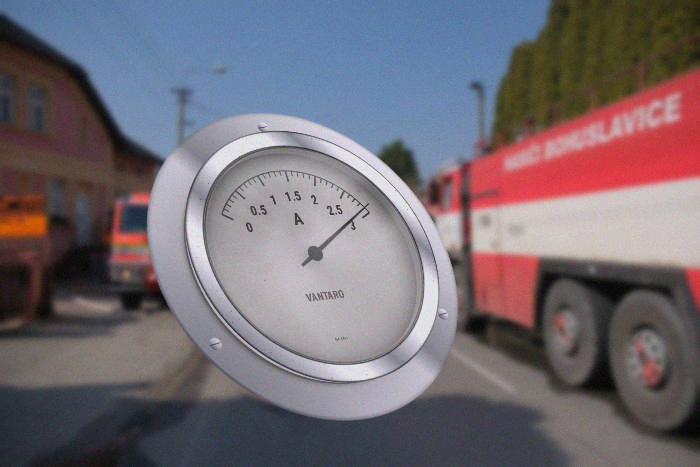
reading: 2.9 (A)
